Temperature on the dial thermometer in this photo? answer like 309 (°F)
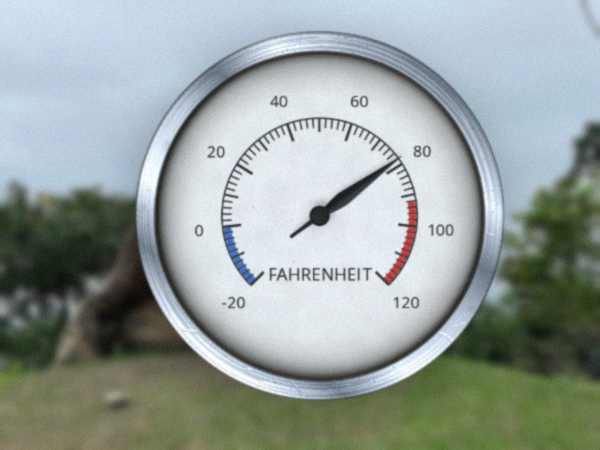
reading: 78 (°F)
